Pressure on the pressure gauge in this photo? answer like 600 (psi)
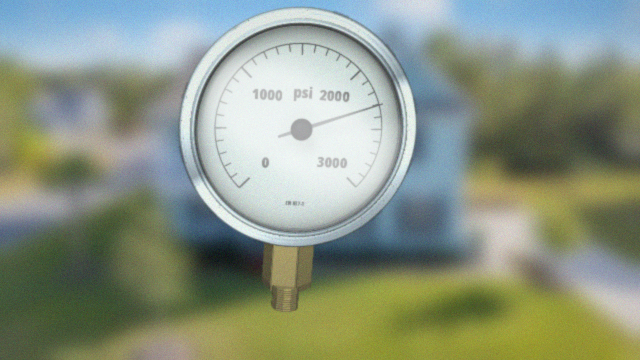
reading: 2300 (psi)
